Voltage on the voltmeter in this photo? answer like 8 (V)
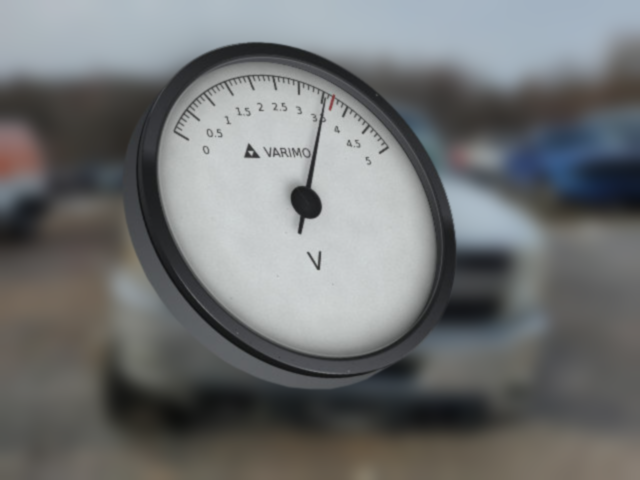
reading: 3.5 (V)
